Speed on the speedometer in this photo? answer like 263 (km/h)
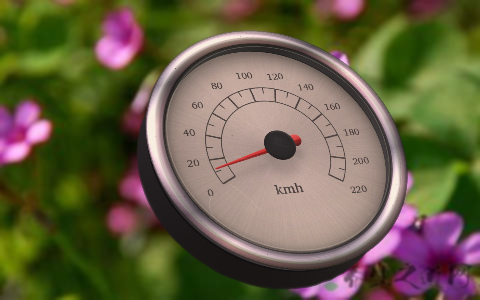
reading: 10 (km/h)
